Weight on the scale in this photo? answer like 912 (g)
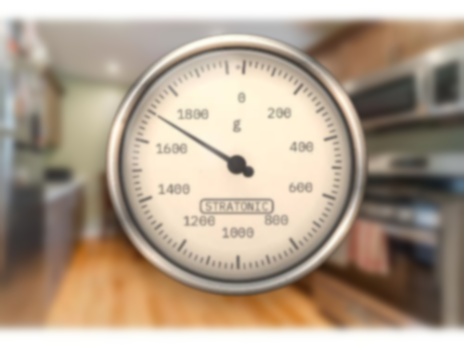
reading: 1700 (g)
